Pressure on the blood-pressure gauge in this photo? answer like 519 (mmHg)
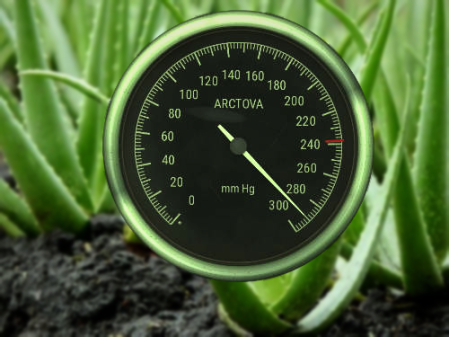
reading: 290 (mmHg)
